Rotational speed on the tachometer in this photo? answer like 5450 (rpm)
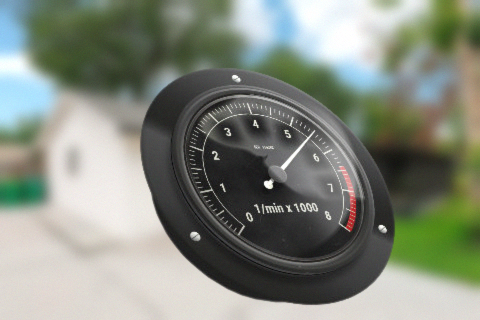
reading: 5500 (rpm)
